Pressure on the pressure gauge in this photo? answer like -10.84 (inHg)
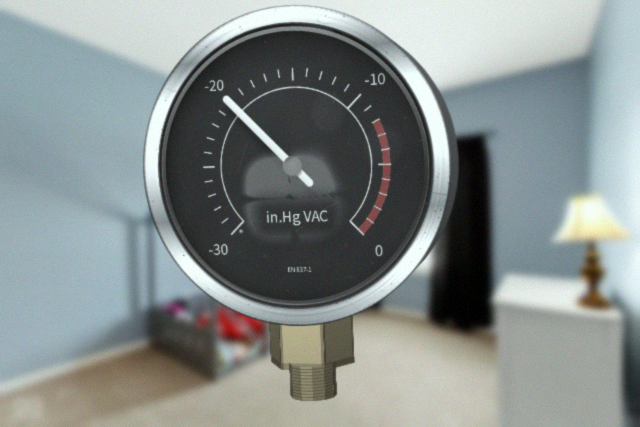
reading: -20 (inHg)
